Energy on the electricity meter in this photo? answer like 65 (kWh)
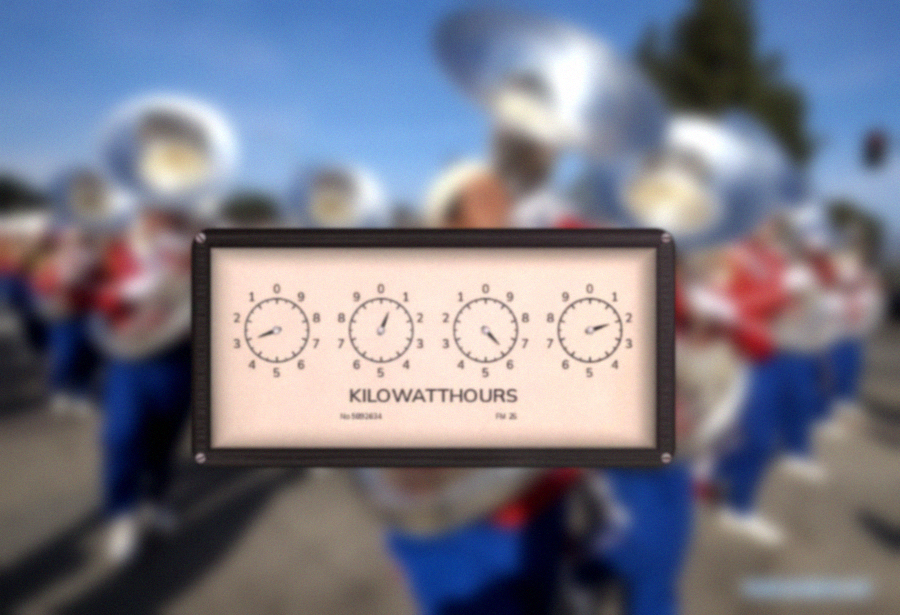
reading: 3062 (kWh)
